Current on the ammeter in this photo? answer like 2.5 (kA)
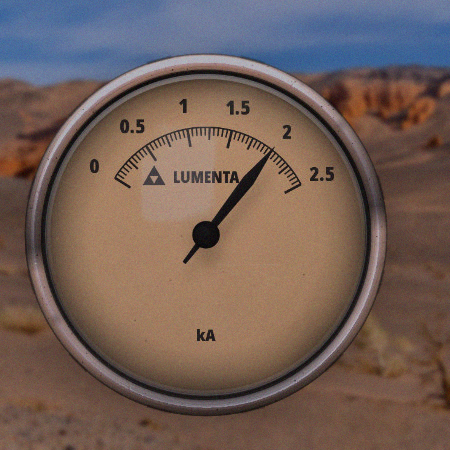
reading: 2 (kA)
